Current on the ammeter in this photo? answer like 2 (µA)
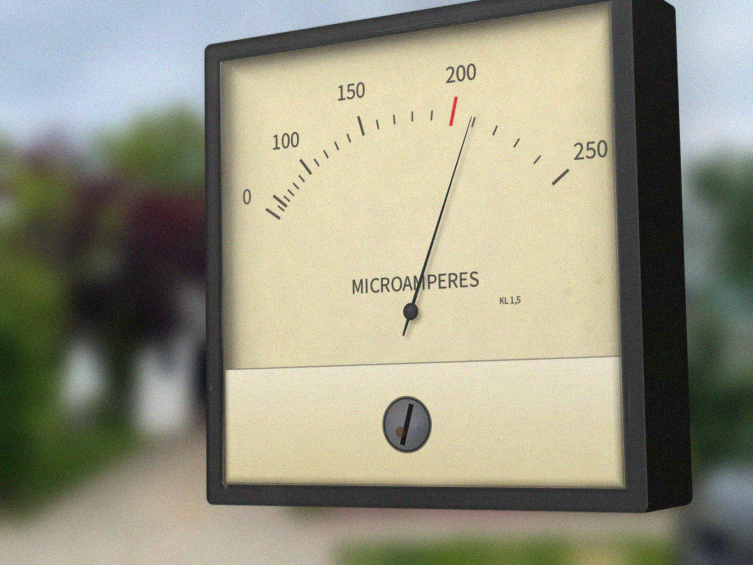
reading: 210 (µA)
